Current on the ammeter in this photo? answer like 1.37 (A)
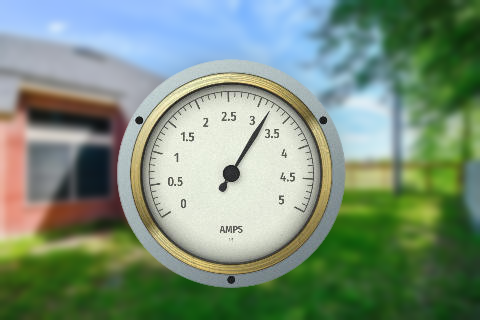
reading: 3.2 (A)
